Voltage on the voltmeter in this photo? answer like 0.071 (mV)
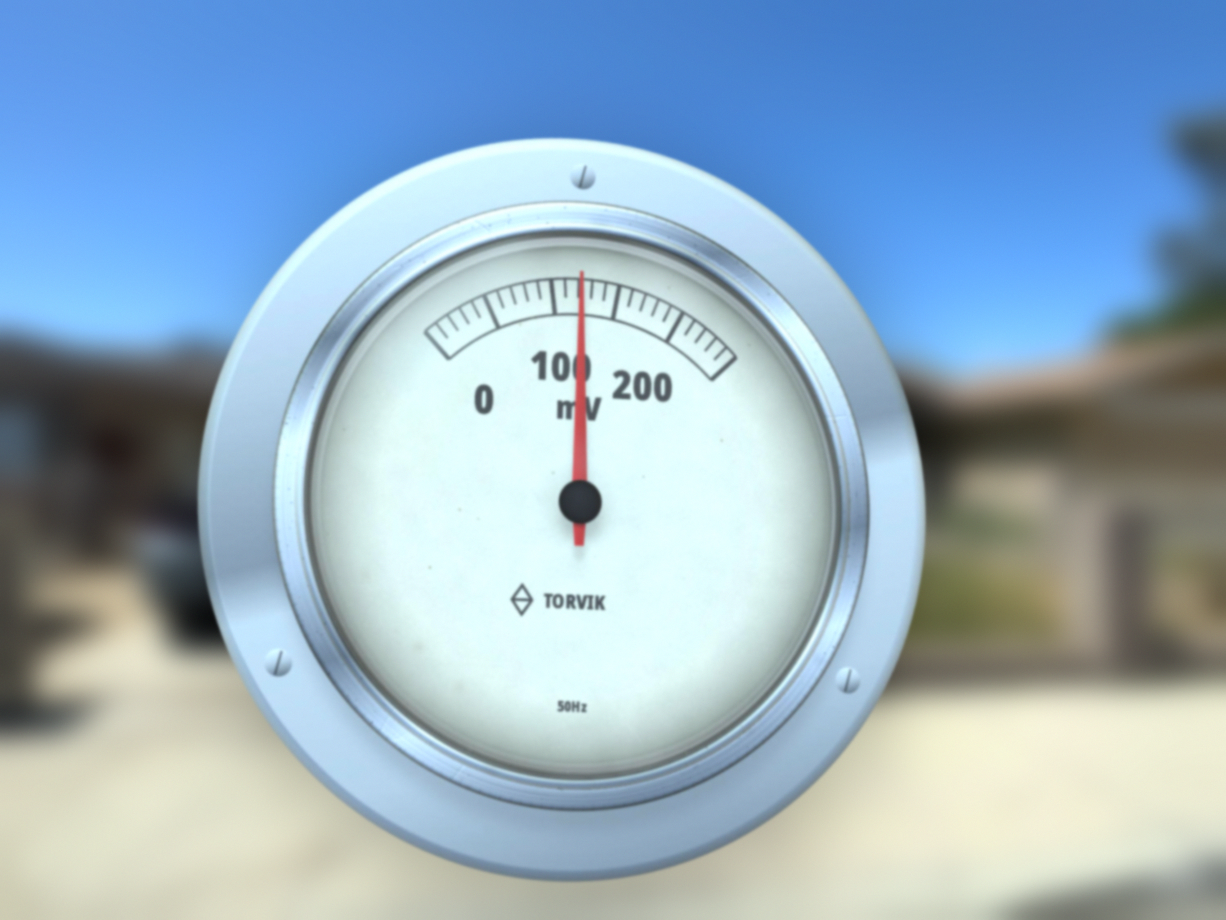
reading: 120 (mV)
